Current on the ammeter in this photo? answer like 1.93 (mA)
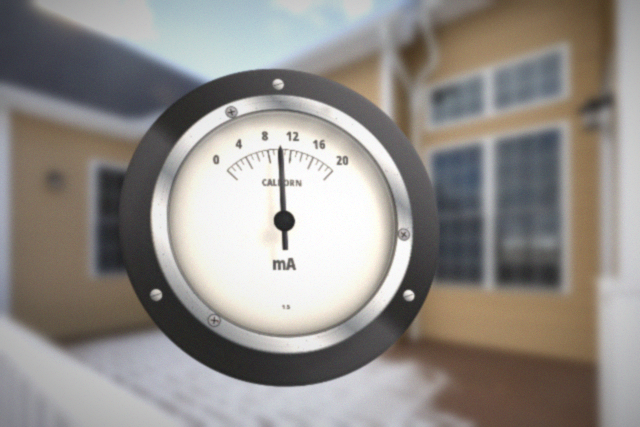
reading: 10 (mA)
